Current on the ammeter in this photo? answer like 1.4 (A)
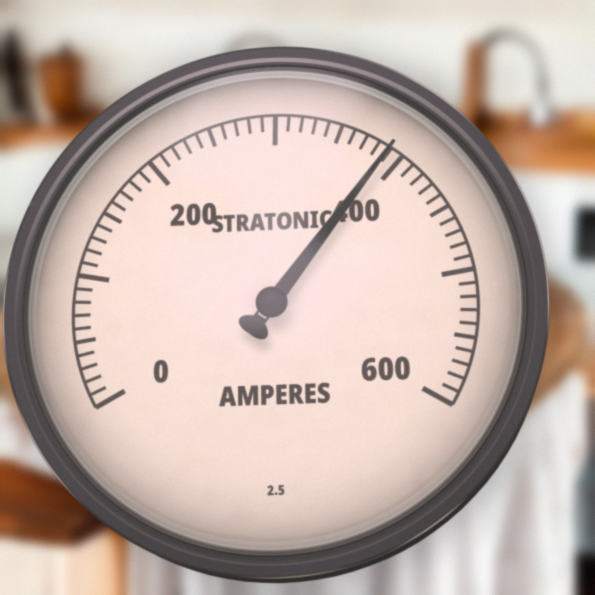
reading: 390 (A)
